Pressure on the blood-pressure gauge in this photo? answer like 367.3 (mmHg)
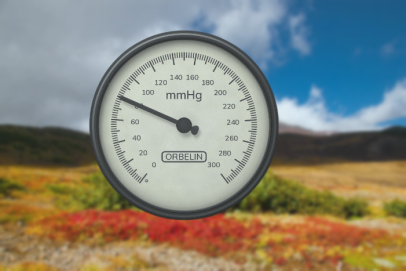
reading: 80 (mmHg)
